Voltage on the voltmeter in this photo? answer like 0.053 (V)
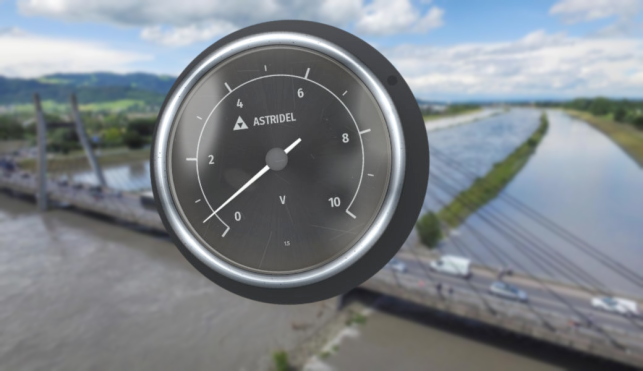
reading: 0.5 (V)
